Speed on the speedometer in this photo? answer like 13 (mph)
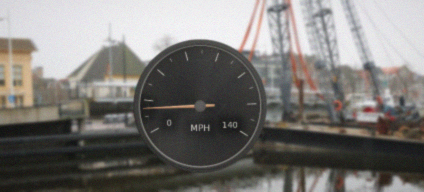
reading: 15 (mph)
